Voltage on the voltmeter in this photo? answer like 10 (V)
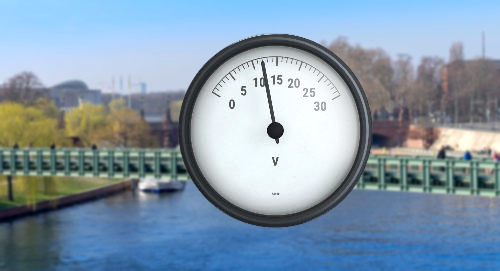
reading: 12 (V)
